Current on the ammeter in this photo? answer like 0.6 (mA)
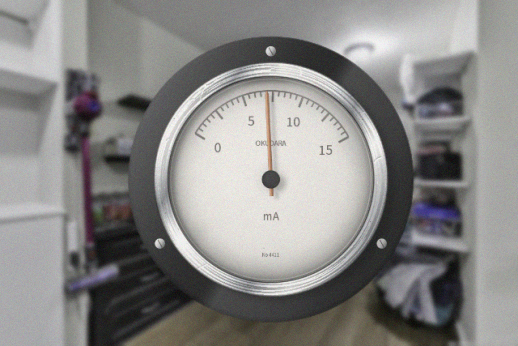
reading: 7 (mA)
